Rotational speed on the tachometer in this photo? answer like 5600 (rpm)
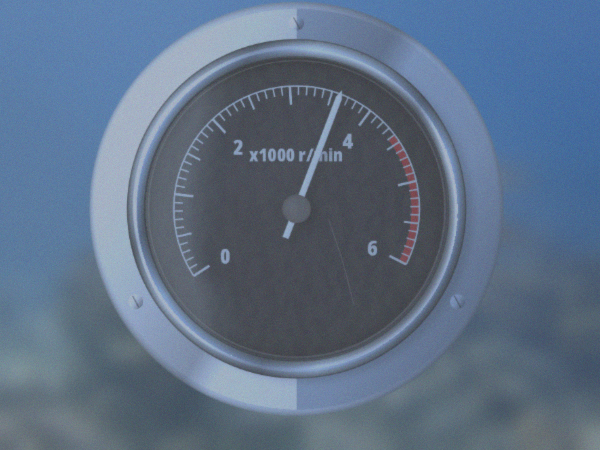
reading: 3600 (rpm)
